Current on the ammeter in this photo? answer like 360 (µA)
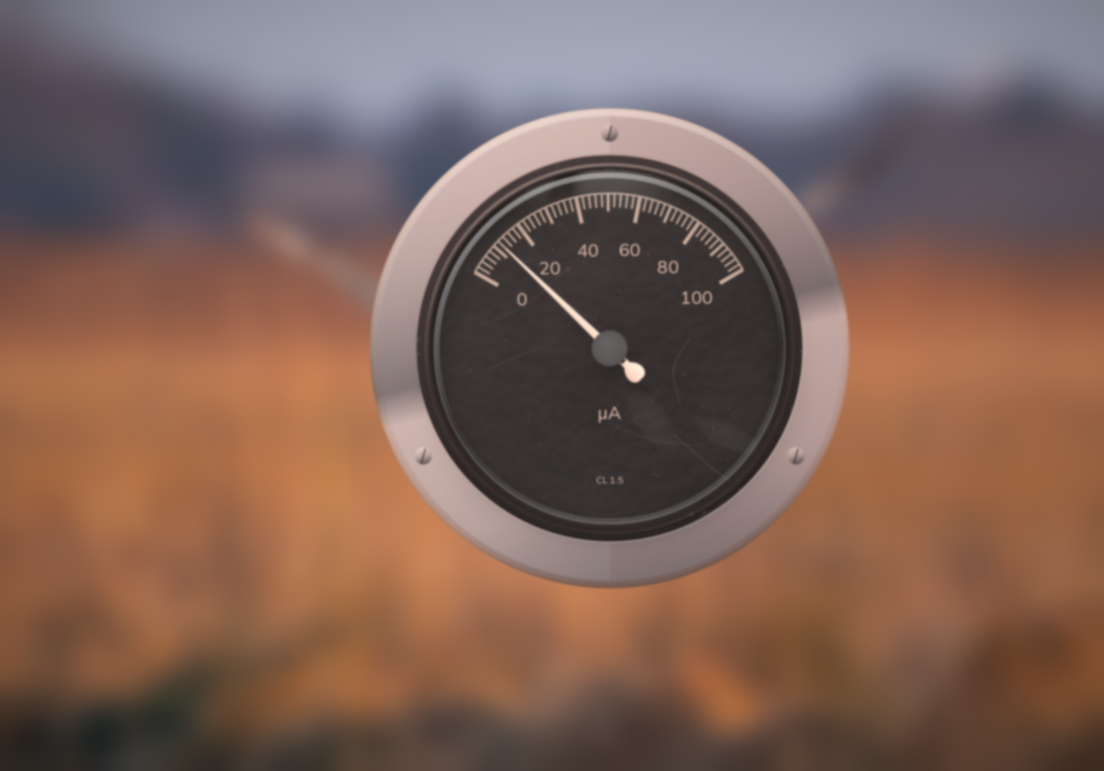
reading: 12 (µA)
